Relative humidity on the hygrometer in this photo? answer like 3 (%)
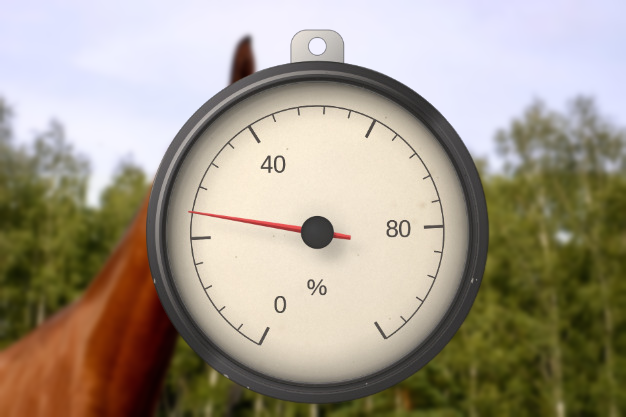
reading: 24 (%)
